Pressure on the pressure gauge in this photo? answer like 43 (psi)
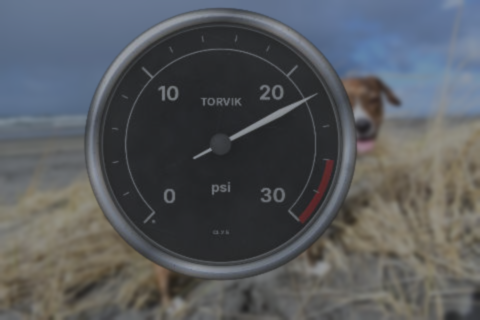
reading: 22 (psi)
